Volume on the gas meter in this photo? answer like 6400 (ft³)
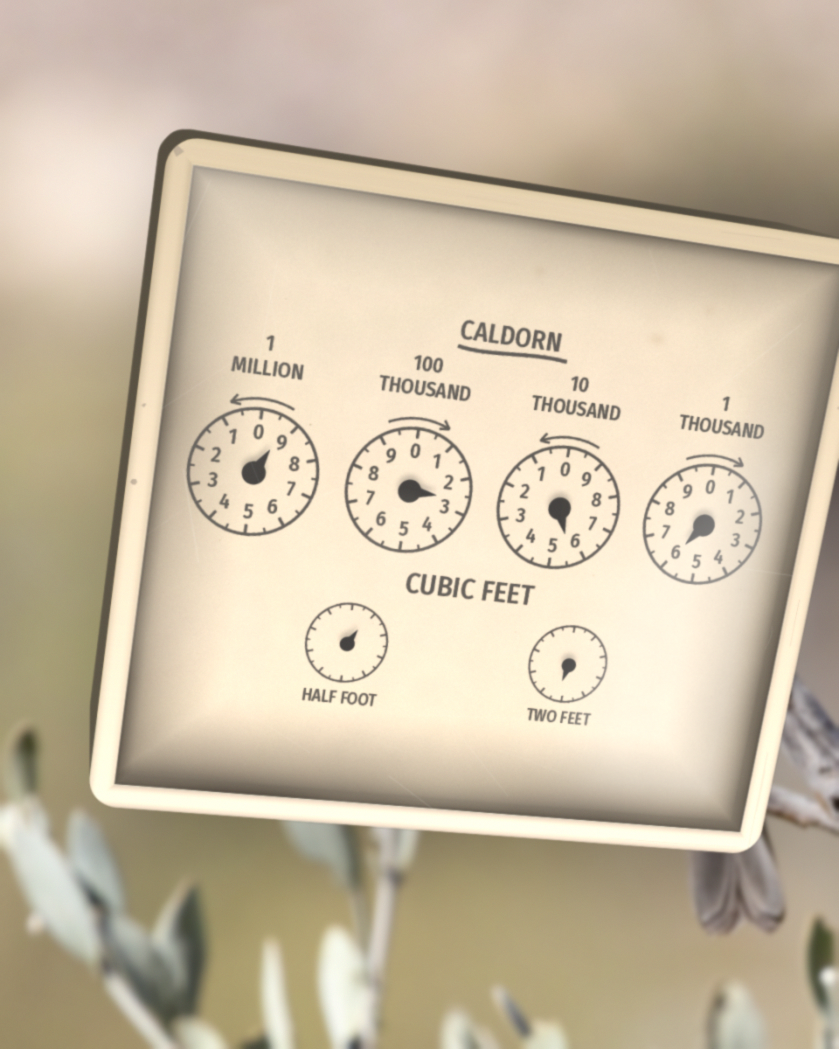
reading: 925600 (ft³)
